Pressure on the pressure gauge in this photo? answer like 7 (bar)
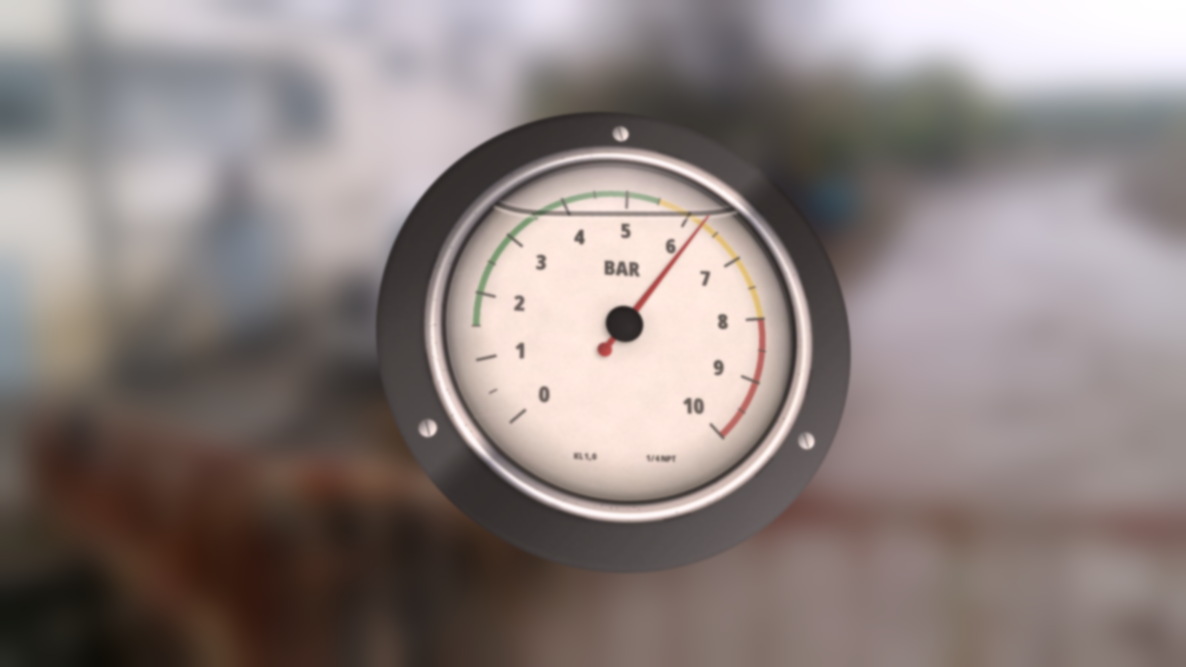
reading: 6.25 (bar)
